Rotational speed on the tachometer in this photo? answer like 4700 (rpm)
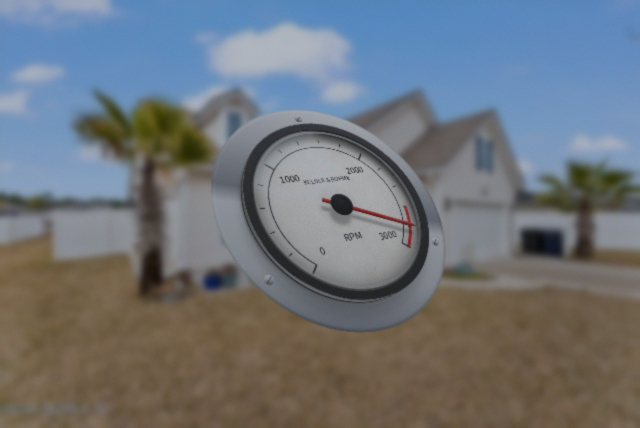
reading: 2800 (rpm)
